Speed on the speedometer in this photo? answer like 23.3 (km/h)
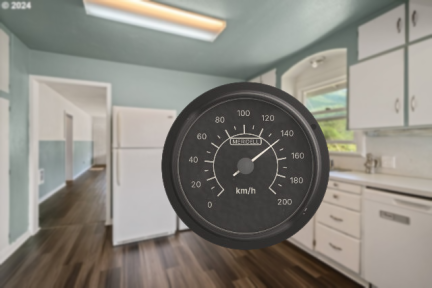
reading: 140 (km/h)
